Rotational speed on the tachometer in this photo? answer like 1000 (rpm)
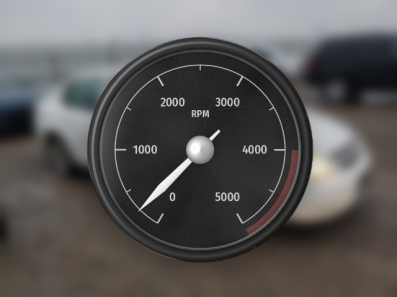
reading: 250 (rpm)
